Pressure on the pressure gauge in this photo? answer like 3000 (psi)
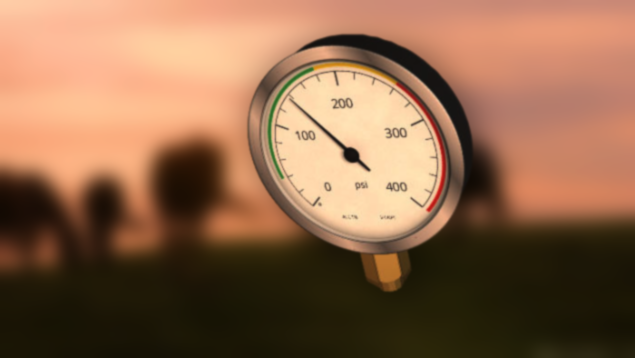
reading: 140 (psi)
